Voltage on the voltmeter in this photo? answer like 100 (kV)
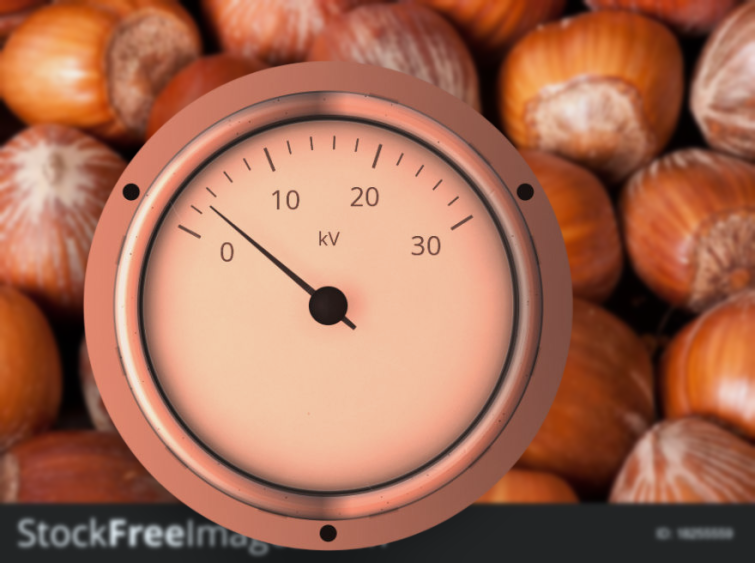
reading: 3 (kV)
